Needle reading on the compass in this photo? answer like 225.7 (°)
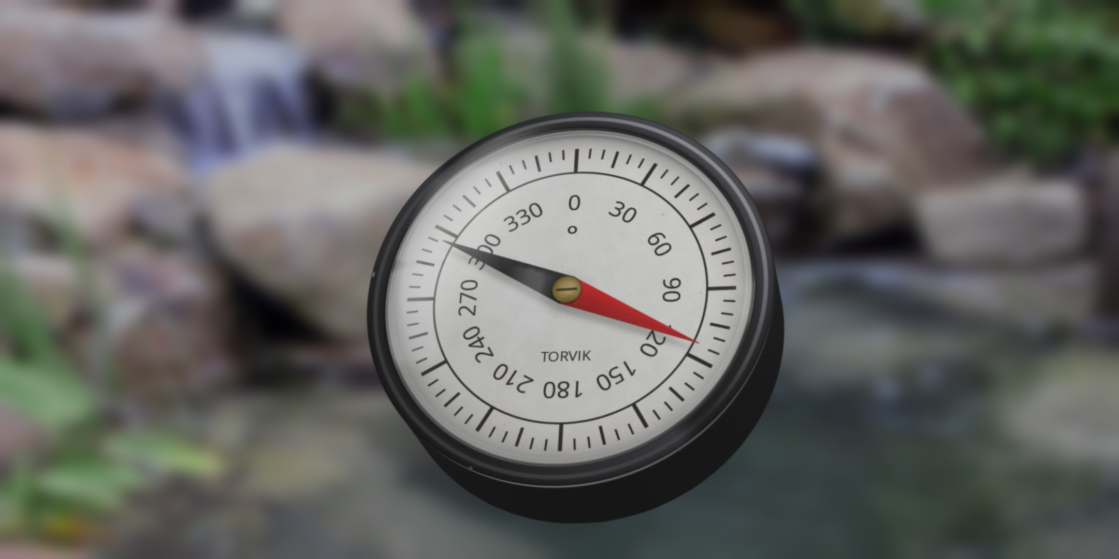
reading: 115 (°)
